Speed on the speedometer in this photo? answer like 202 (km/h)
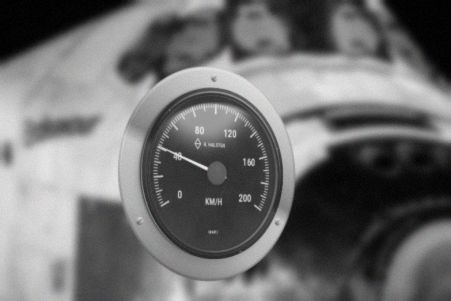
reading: 40 (km/h)
